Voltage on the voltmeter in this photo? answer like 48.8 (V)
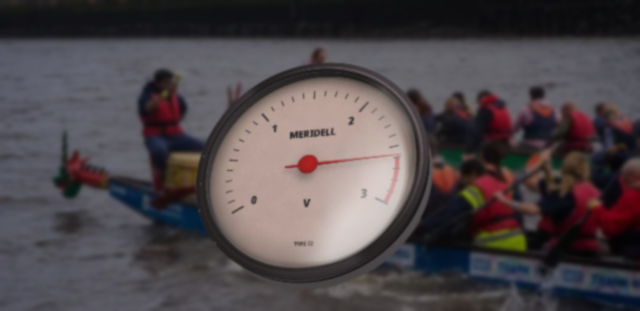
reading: 2.6 (V)
